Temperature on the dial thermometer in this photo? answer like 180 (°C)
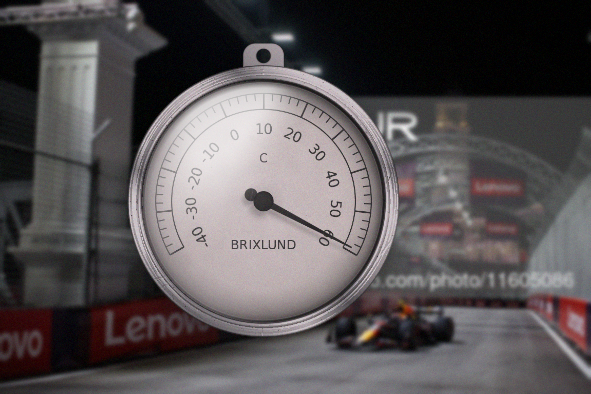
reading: 59 (°C)
